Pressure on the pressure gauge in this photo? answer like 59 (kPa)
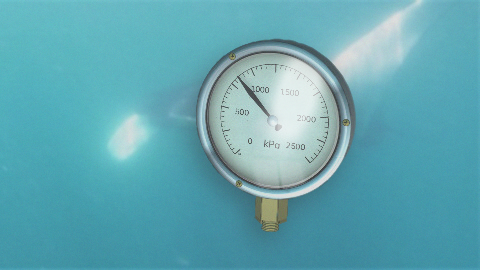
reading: 850 (kPa)
